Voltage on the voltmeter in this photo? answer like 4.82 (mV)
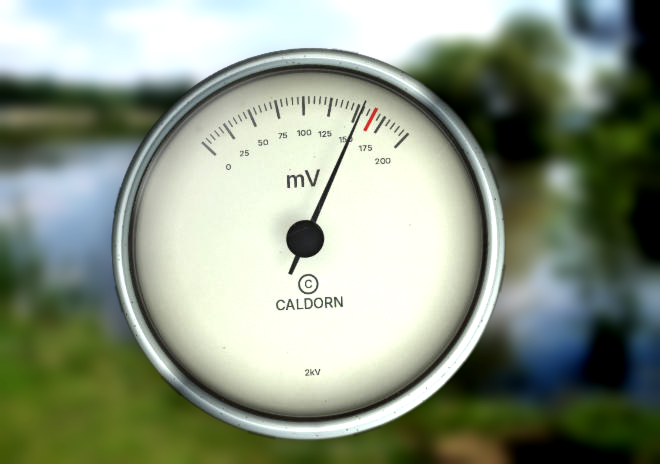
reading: 155 (mV)
